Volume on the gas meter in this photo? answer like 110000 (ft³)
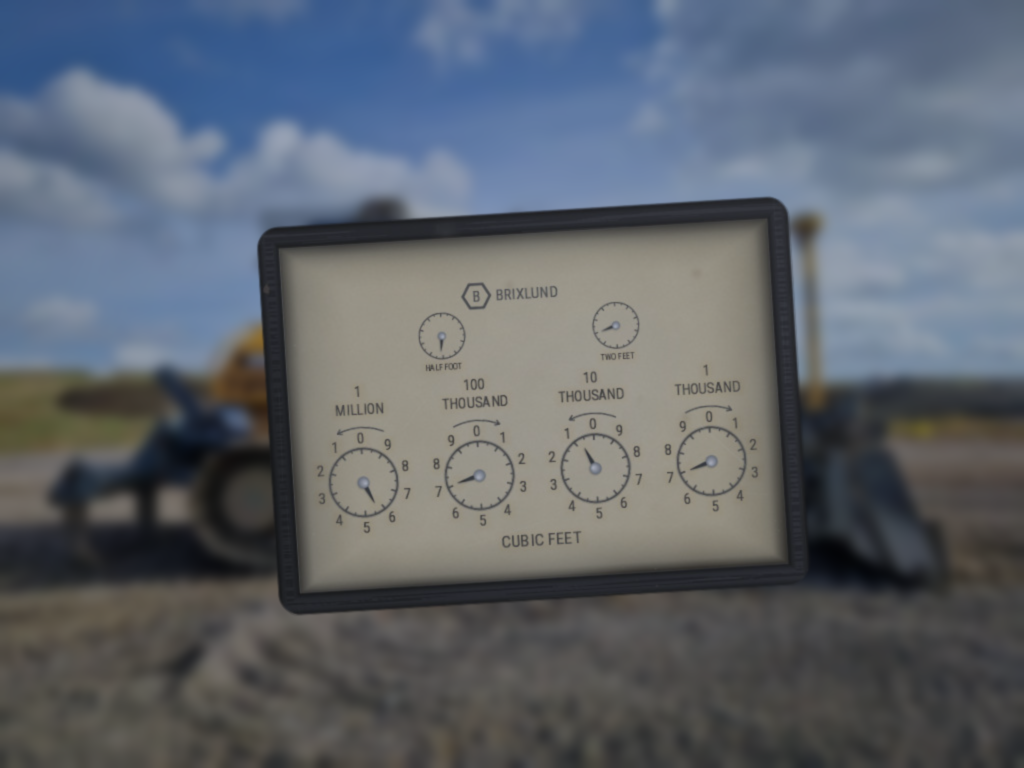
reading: 570700 (ft³)
